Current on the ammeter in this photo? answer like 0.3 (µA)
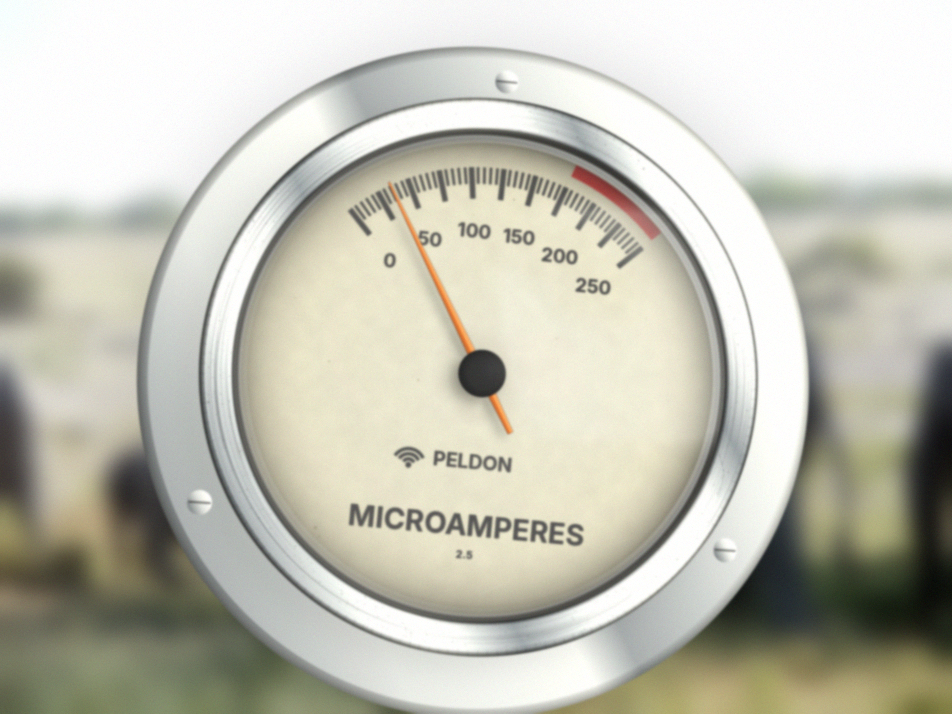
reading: 35 (µA)
